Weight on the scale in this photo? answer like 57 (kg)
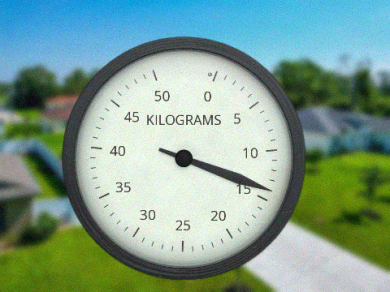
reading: 14 (kg)
